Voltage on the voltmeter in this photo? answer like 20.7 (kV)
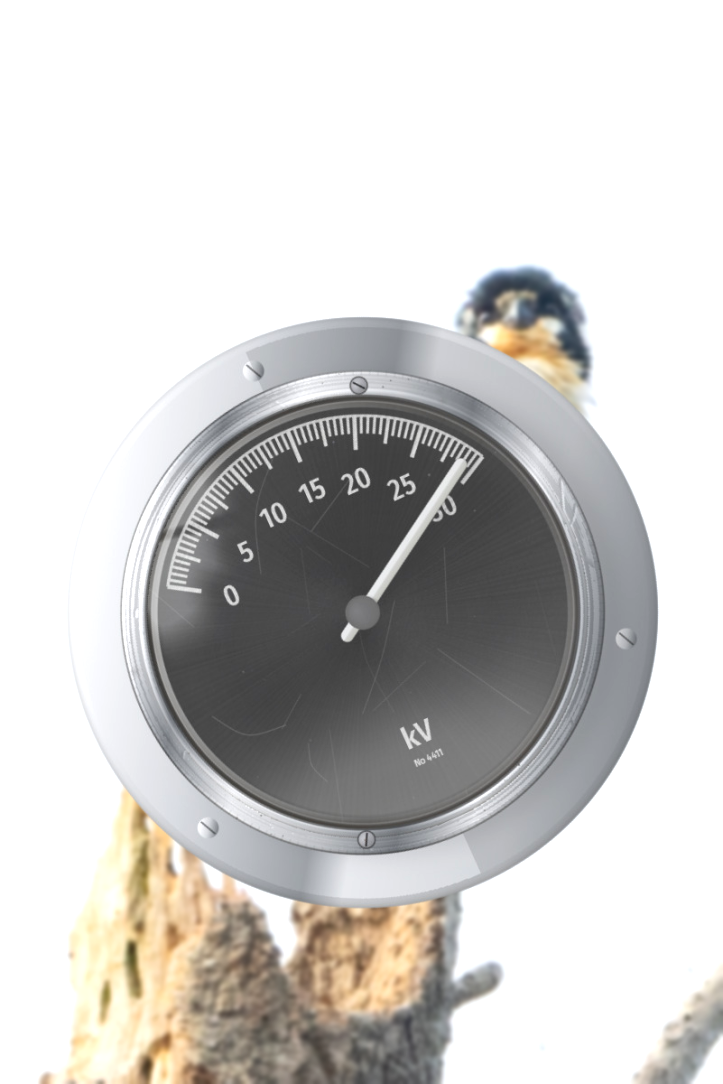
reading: 29 (kV)
